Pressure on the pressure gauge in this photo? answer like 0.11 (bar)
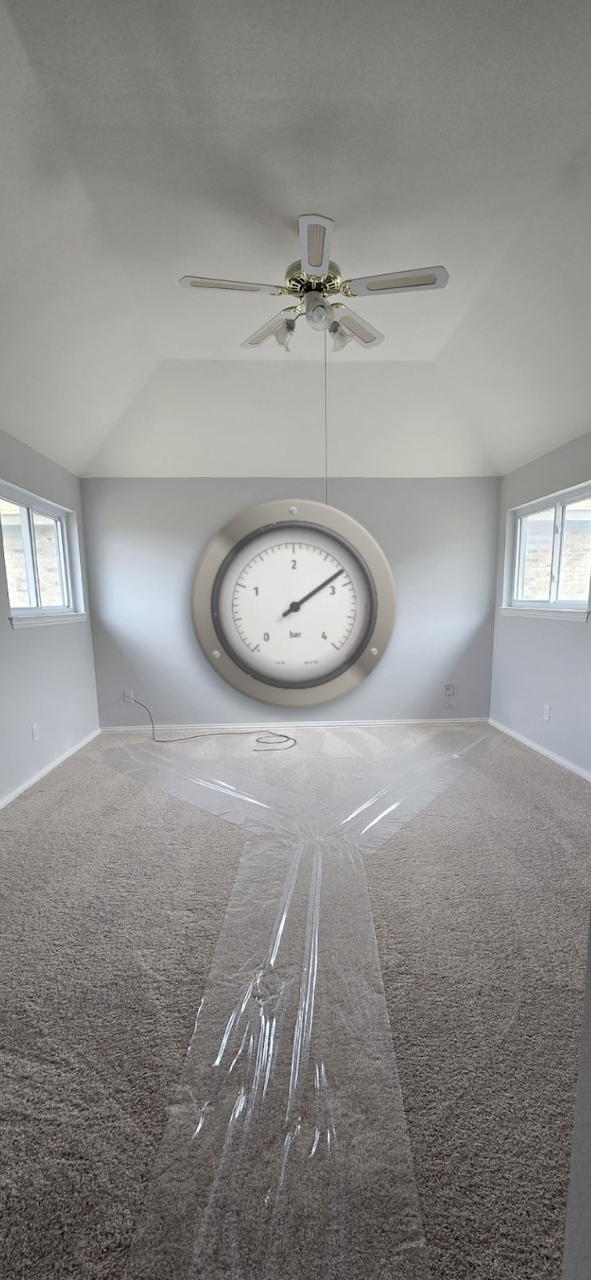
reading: 2.8 (bar)
